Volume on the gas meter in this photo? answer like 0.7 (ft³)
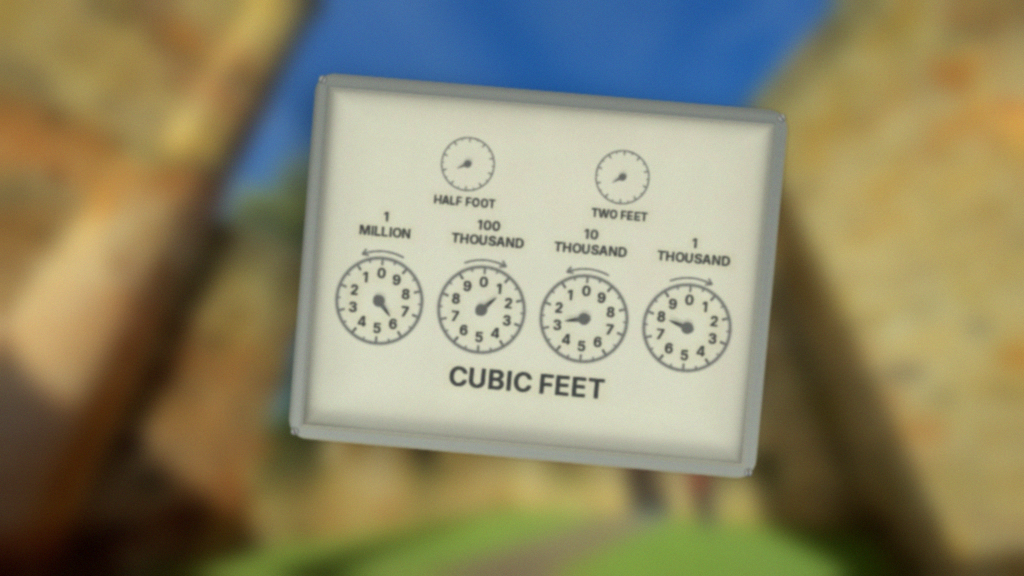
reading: 612800 (ft³)
